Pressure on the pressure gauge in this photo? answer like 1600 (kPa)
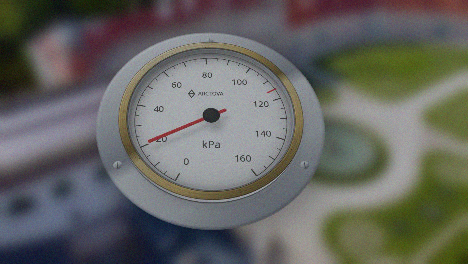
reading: 20 (kPa)
